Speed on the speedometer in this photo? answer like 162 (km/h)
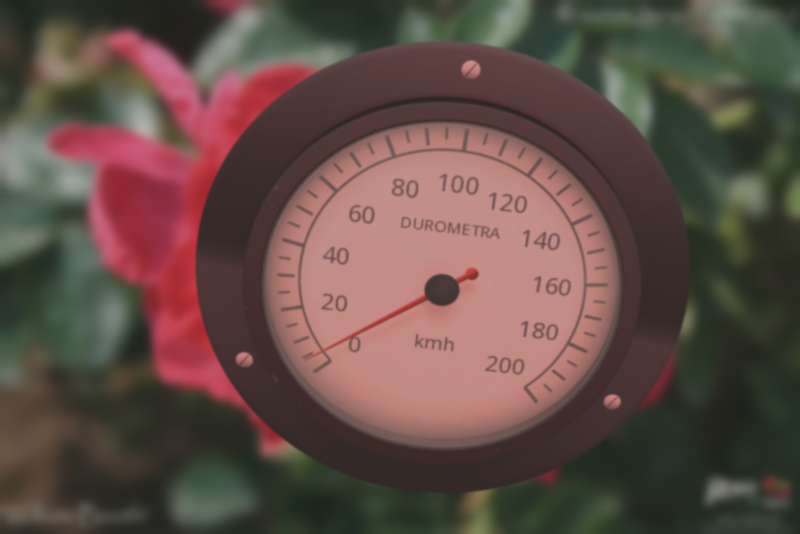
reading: 5 (km/h)
